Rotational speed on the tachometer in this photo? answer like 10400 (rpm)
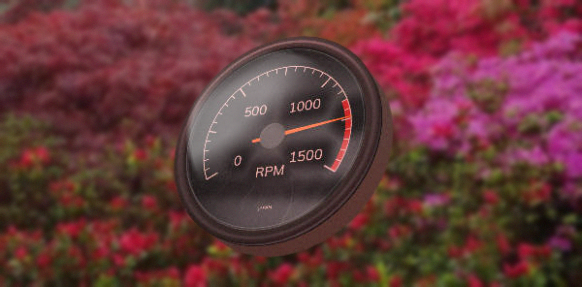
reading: 1250 (rpm)
